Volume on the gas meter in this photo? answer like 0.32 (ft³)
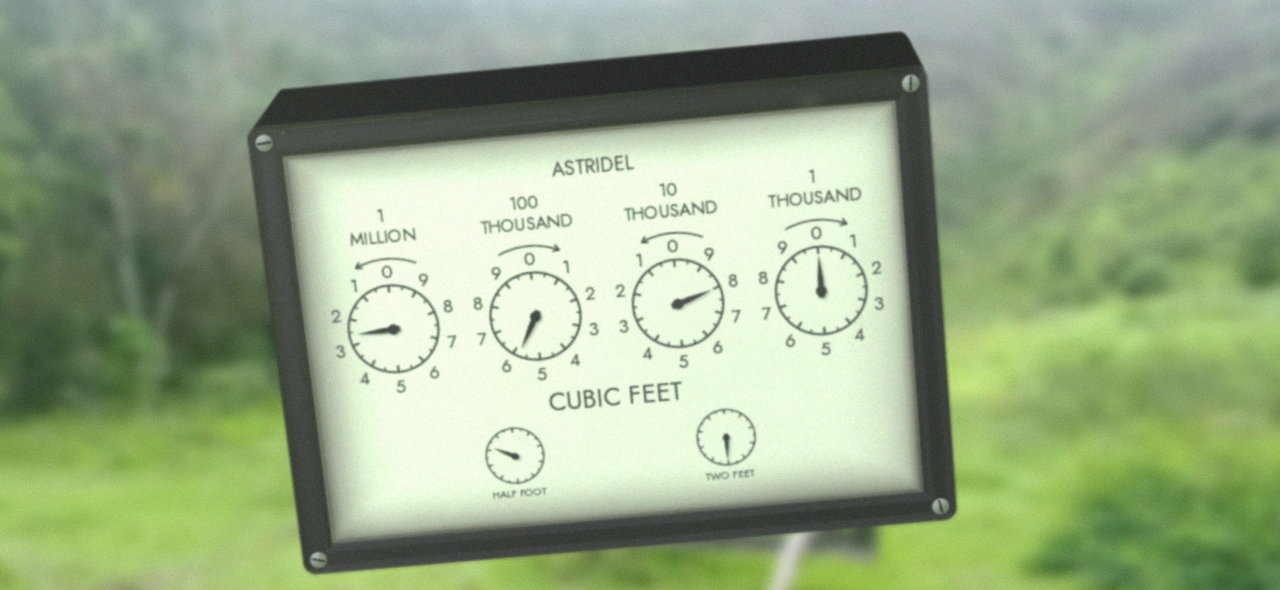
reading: 258000 (ft³)
